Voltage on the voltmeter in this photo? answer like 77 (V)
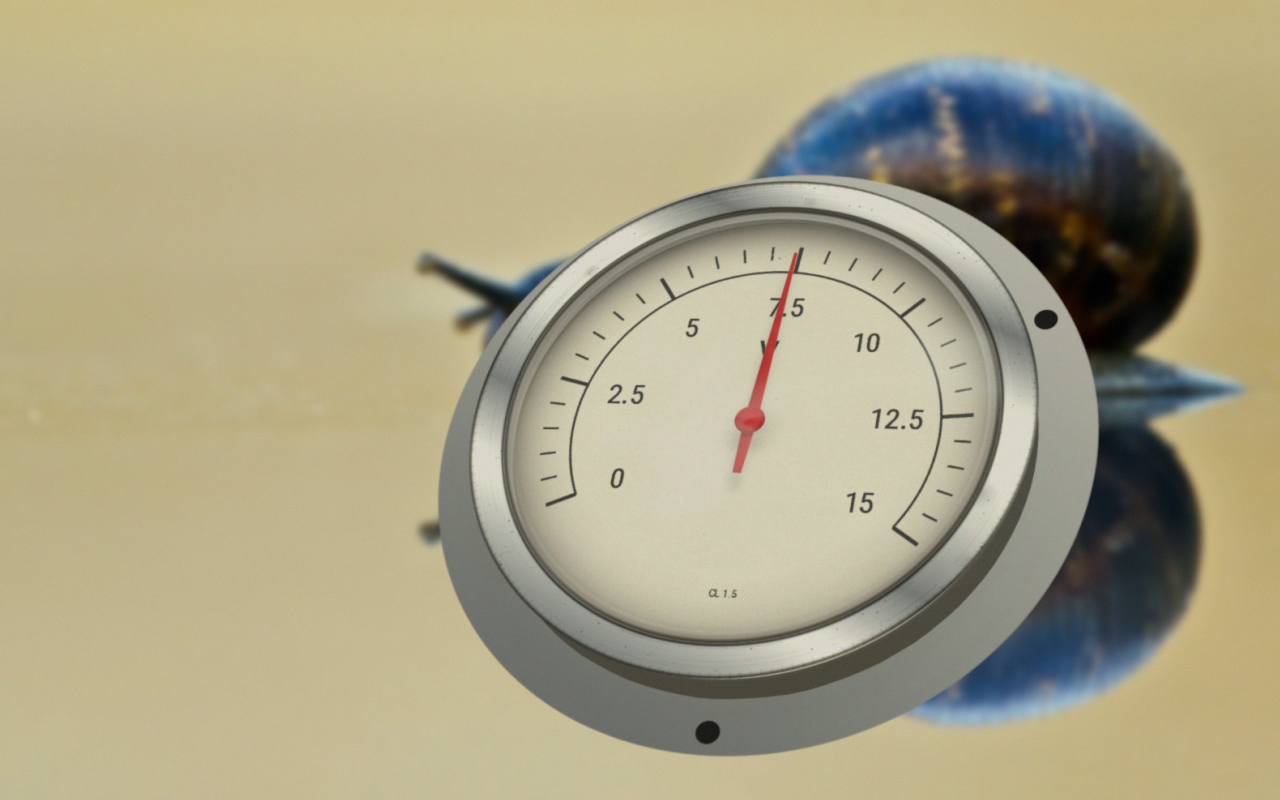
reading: 7.5 (V)
